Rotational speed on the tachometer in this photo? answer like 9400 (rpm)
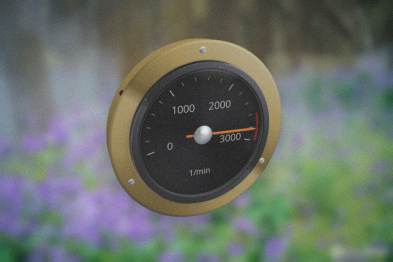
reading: 2800 (rpm)
